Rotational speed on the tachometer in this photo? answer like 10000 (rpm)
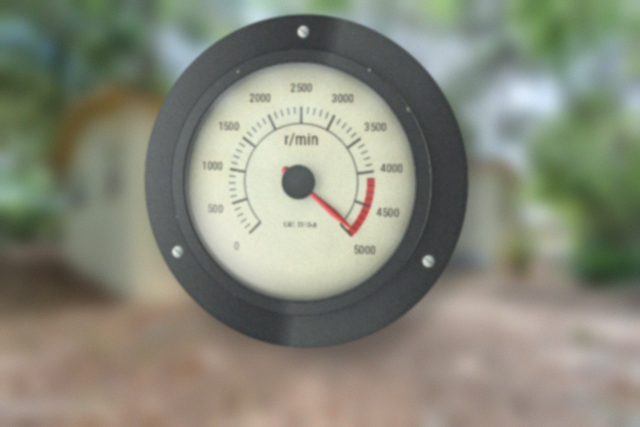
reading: 4900 (rpm)
